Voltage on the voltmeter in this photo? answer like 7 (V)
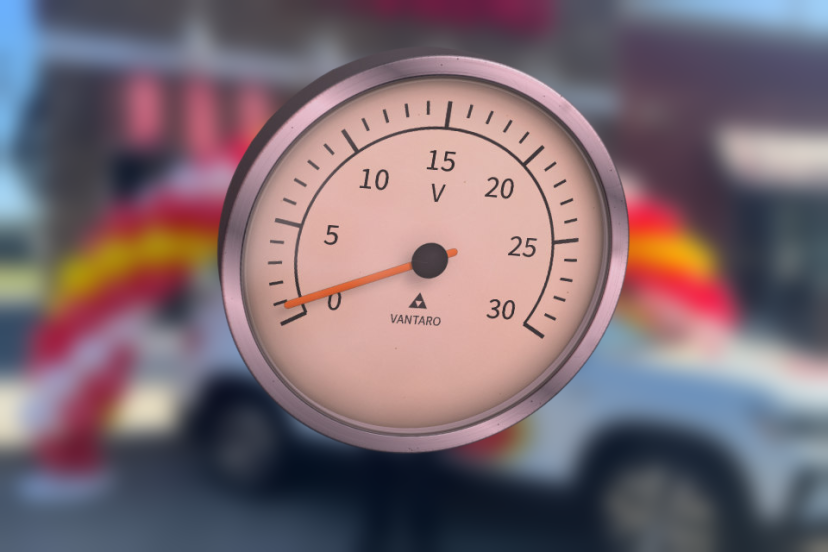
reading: 1 (V)
